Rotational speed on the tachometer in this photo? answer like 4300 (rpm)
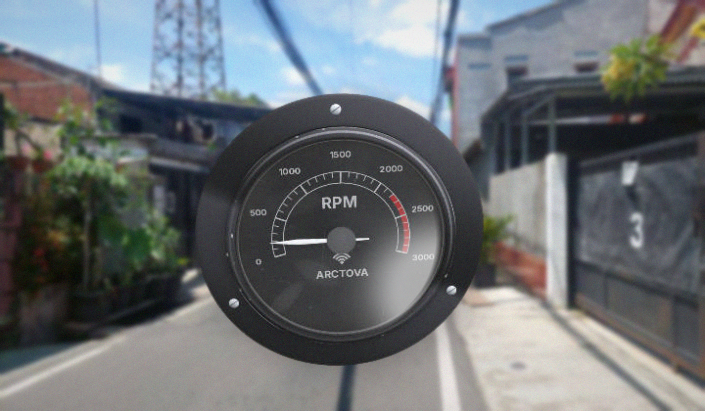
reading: 200 (rpm)
